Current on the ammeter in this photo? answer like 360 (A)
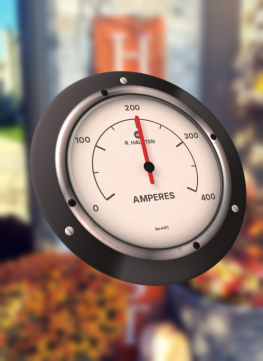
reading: 200 (A)
